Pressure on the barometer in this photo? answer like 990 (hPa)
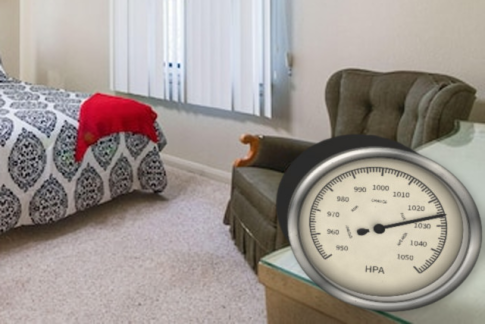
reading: 1025 (hPa)
